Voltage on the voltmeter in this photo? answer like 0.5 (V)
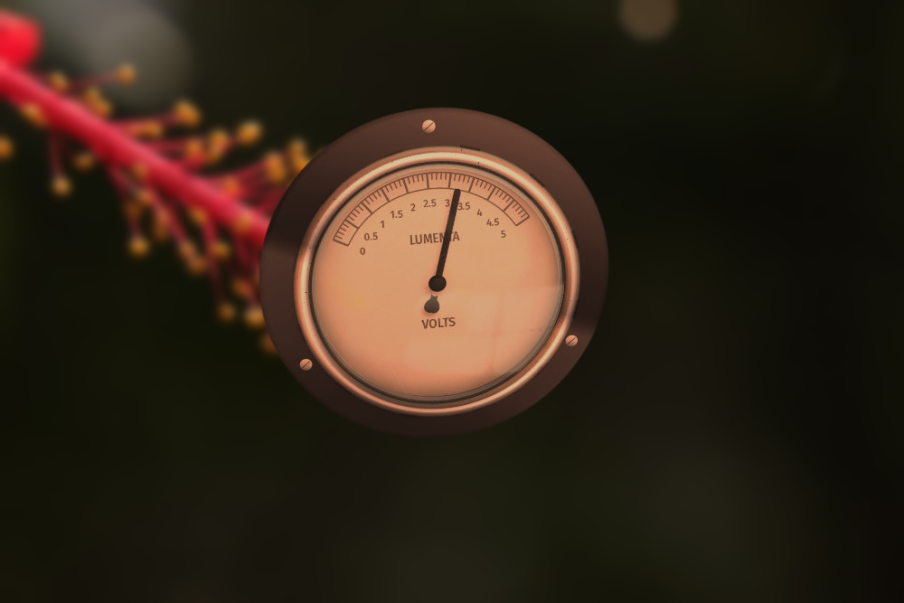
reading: 3.2 (V)
